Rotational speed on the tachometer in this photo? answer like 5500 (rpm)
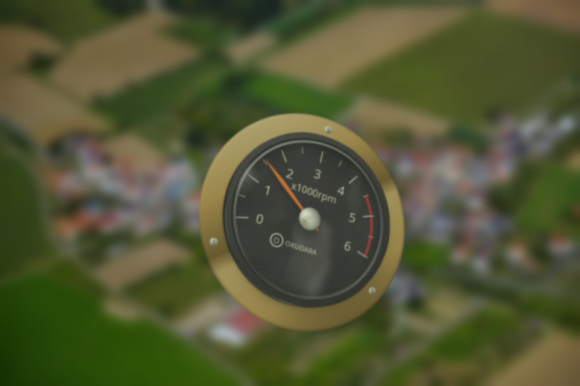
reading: 1500 (rpm)
